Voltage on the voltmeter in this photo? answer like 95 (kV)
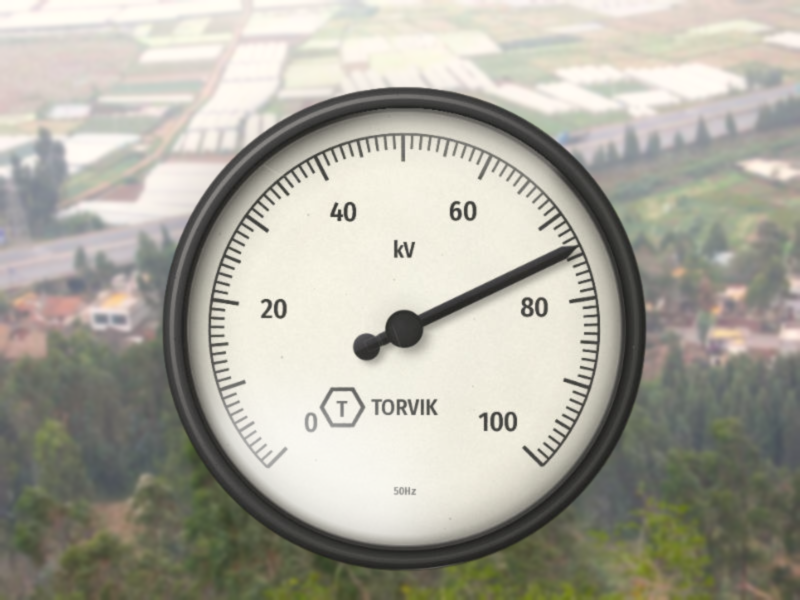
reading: 74 (kV)
